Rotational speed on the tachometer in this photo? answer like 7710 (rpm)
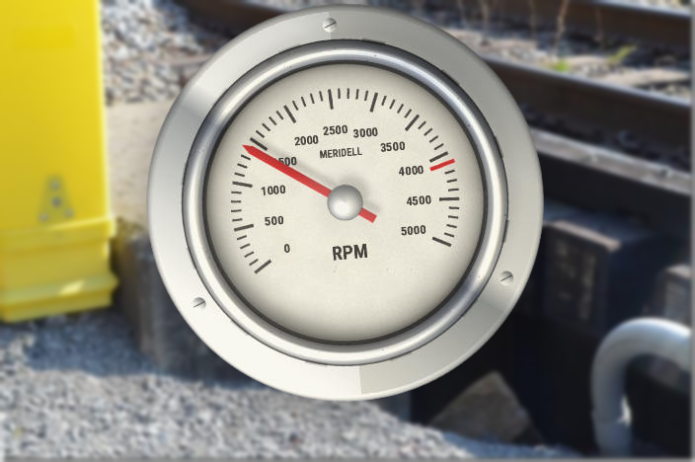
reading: 1400 (rpm)
